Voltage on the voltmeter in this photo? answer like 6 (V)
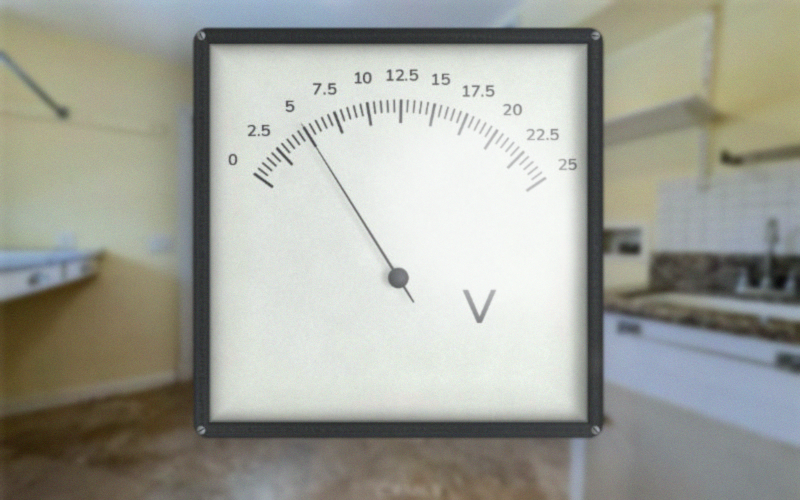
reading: 5 (V)
